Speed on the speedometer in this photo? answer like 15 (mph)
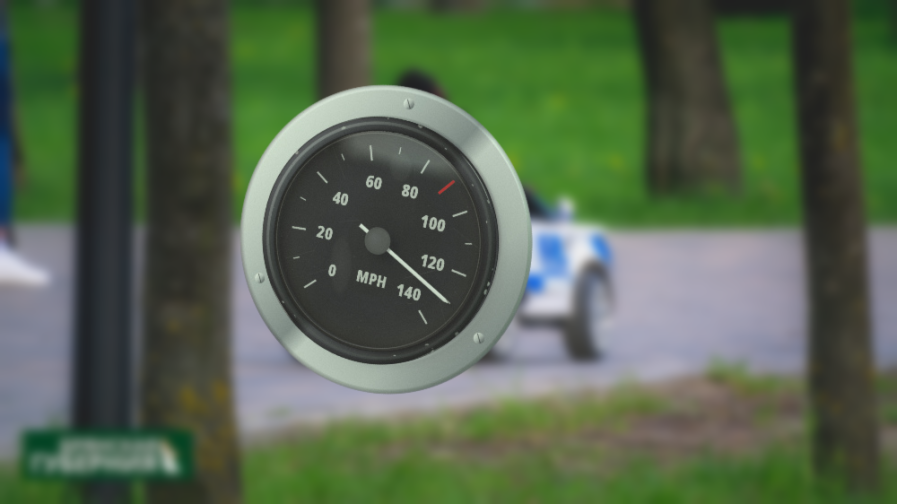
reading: 130 (mph)
